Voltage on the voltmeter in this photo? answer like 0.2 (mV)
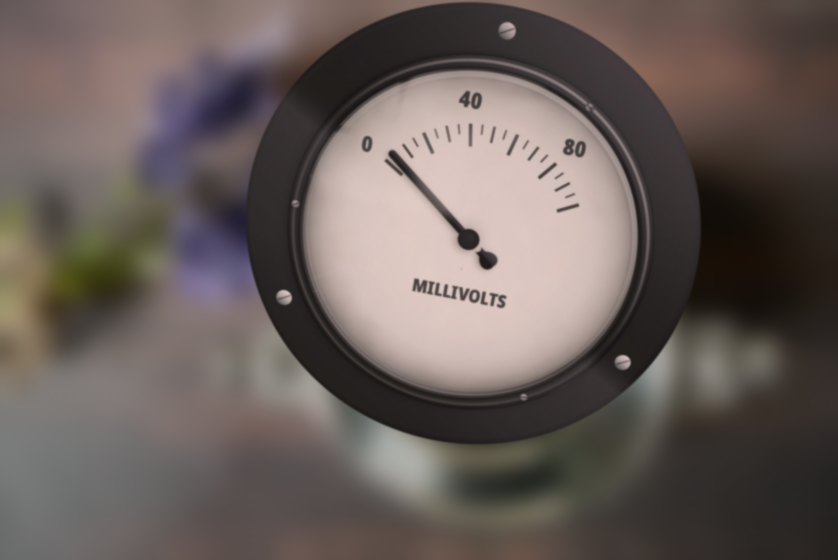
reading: 5 (mV)
